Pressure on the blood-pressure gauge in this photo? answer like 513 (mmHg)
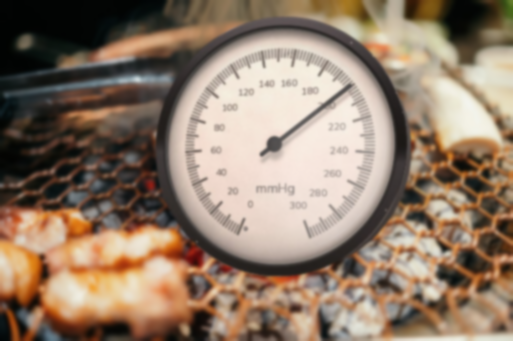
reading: 200 (mmHg)
